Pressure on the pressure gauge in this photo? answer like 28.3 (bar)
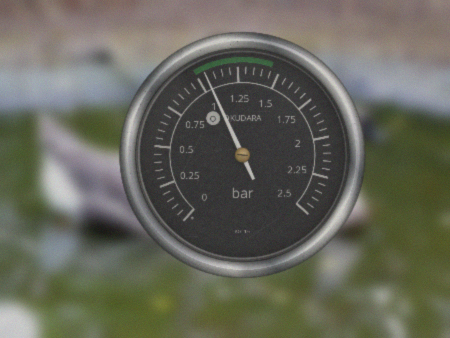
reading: 1.05 (bar)
